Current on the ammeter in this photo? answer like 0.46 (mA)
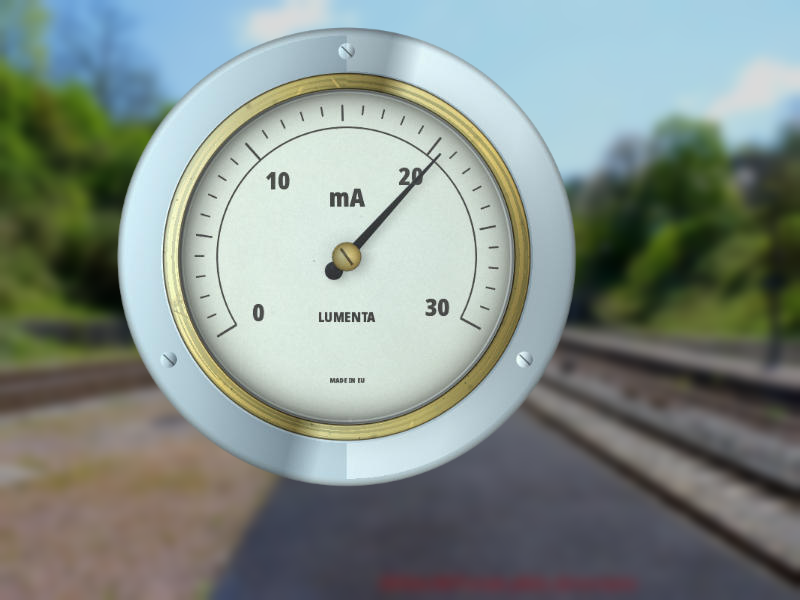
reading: 20.5 (mA)
